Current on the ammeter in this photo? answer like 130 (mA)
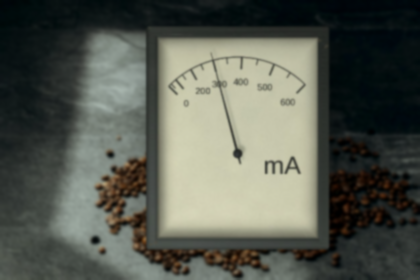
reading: 300 (mA)
